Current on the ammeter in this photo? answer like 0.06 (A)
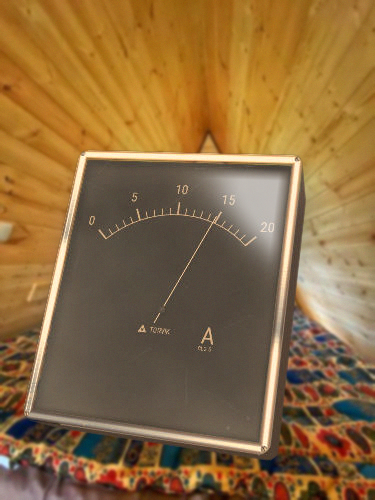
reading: 15 (A)
